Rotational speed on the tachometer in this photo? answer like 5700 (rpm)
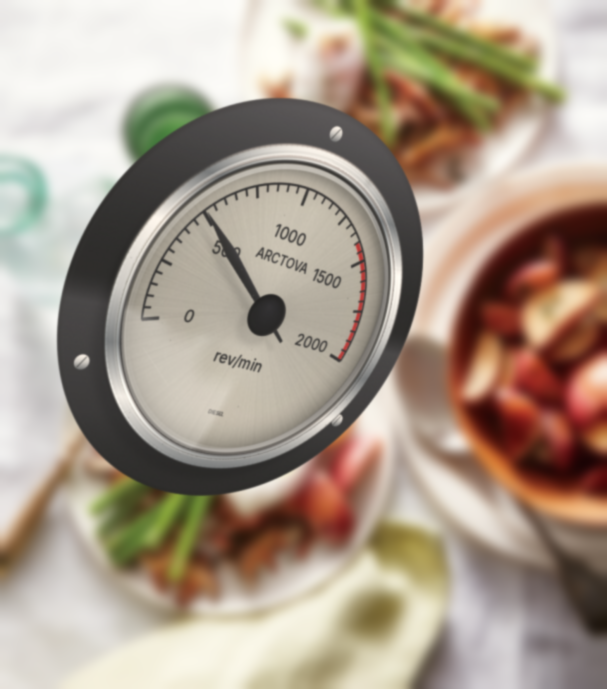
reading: 500 (rpm)
